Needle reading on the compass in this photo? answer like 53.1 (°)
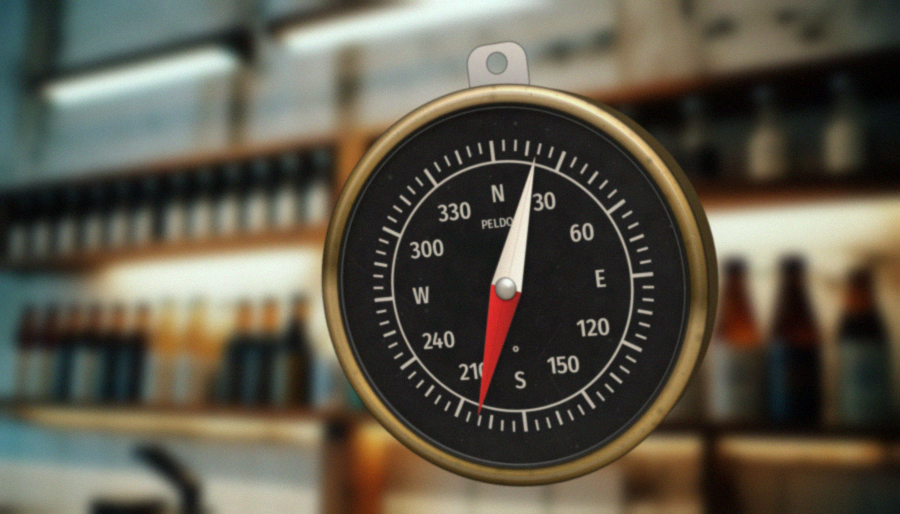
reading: 200 (°)
